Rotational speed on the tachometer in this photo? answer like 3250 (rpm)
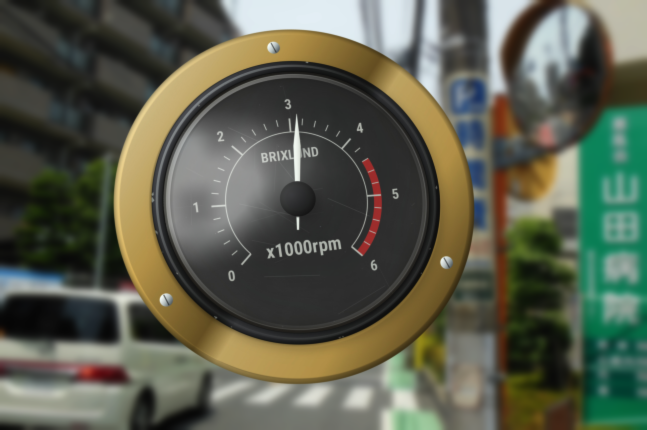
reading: 3100 (rpm)
